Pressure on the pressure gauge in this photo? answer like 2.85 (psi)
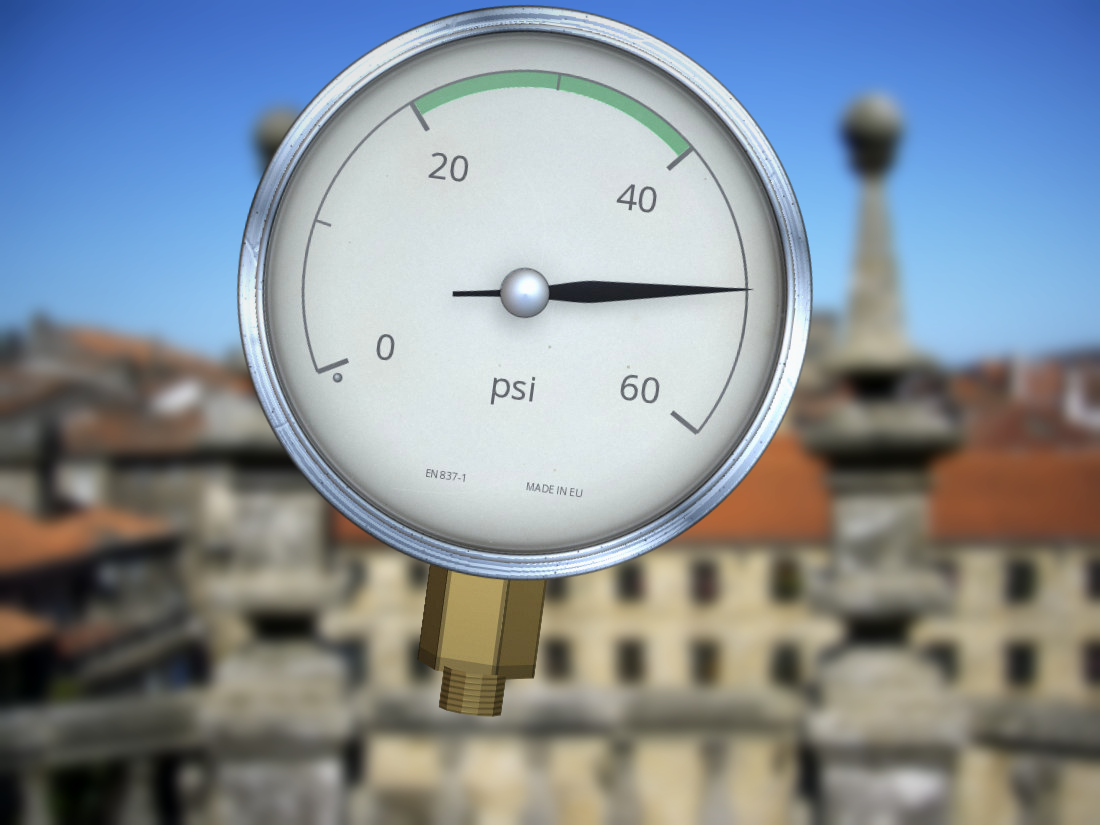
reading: 50 (psi)
